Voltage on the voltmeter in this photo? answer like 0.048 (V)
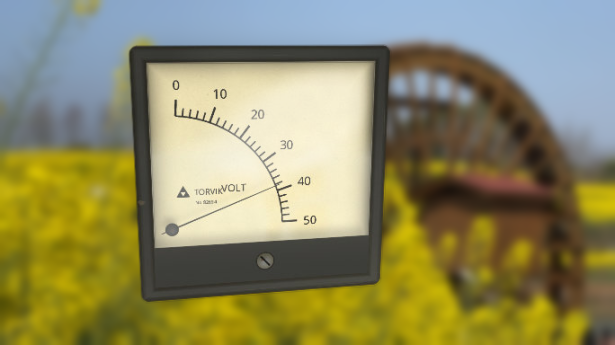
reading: 38 (V)
